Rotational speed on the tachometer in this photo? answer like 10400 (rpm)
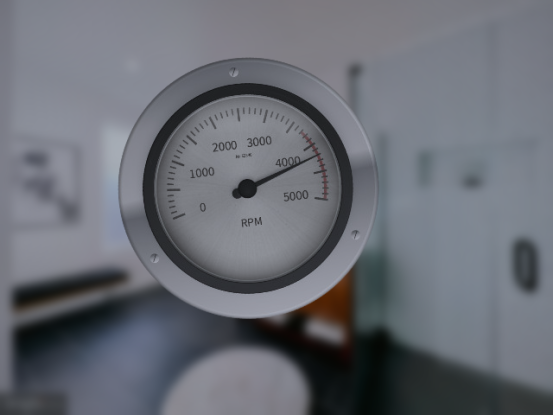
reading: 4200 (rpm)
